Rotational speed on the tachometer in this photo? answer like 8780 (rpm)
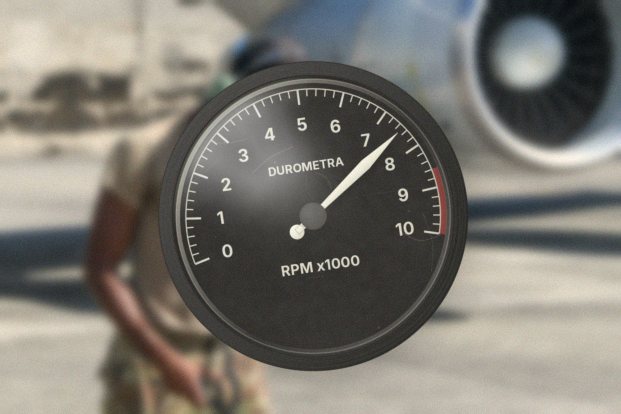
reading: 7500 (rpm)
